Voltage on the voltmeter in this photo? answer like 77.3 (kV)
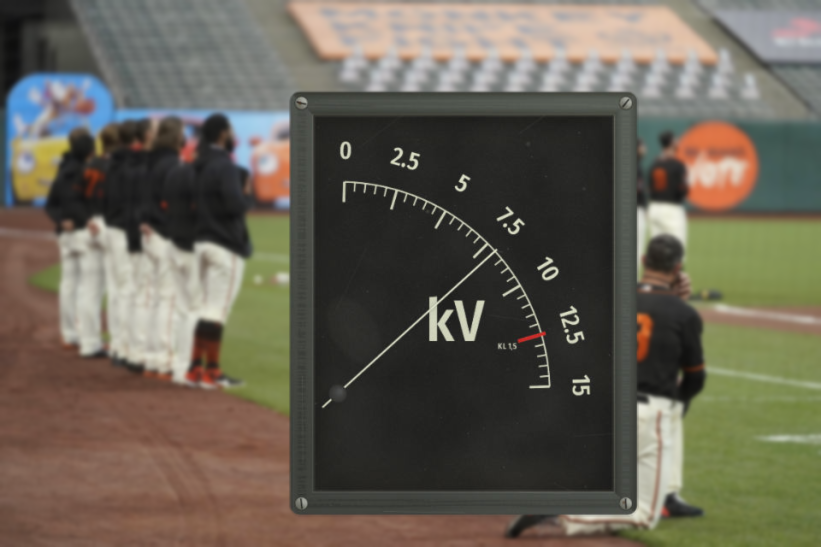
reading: 8 (kV)
